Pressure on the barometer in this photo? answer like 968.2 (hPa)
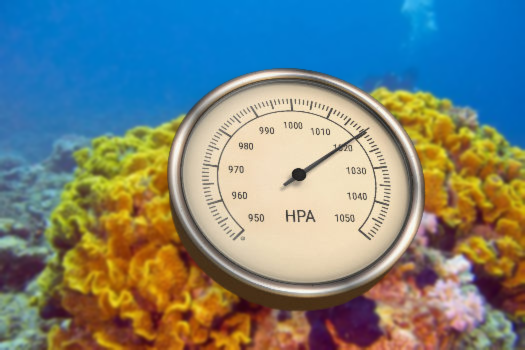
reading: 1020 (hPa)
